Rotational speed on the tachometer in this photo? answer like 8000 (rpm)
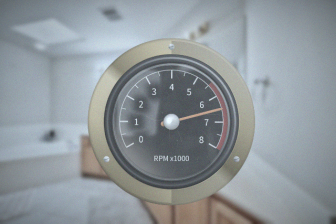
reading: 6500 (rpm)
